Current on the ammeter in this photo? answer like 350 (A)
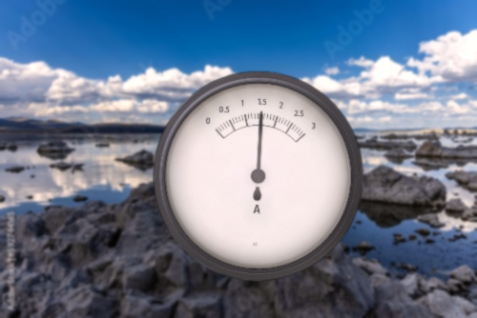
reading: 1.5 (A)
